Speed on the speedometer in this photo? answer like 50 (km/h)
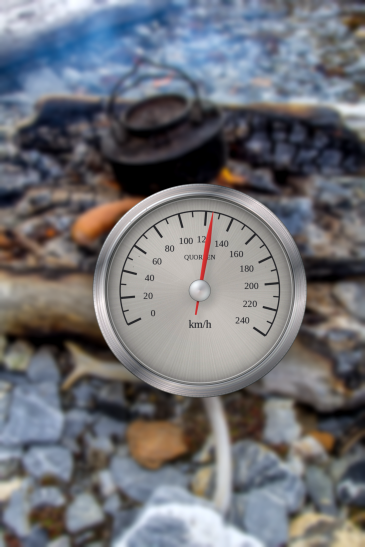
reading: 125 (km/h)
